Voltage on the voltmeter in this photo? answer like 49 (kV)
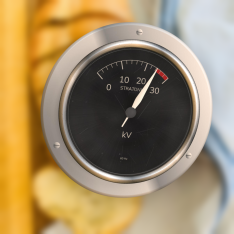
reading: 24 (kV)
